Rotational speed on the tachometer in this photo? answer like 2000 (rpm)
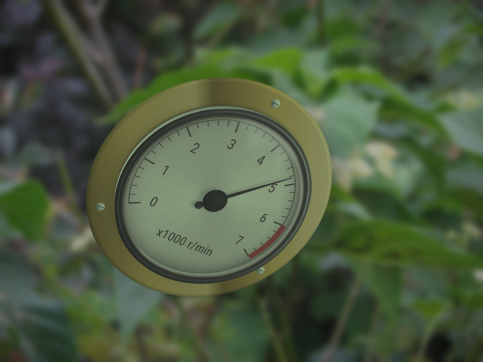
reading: 4800 (rpm)
